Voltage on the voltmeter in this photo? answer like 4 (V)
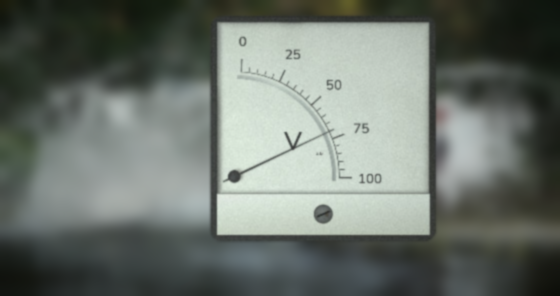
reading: 70 (V)
